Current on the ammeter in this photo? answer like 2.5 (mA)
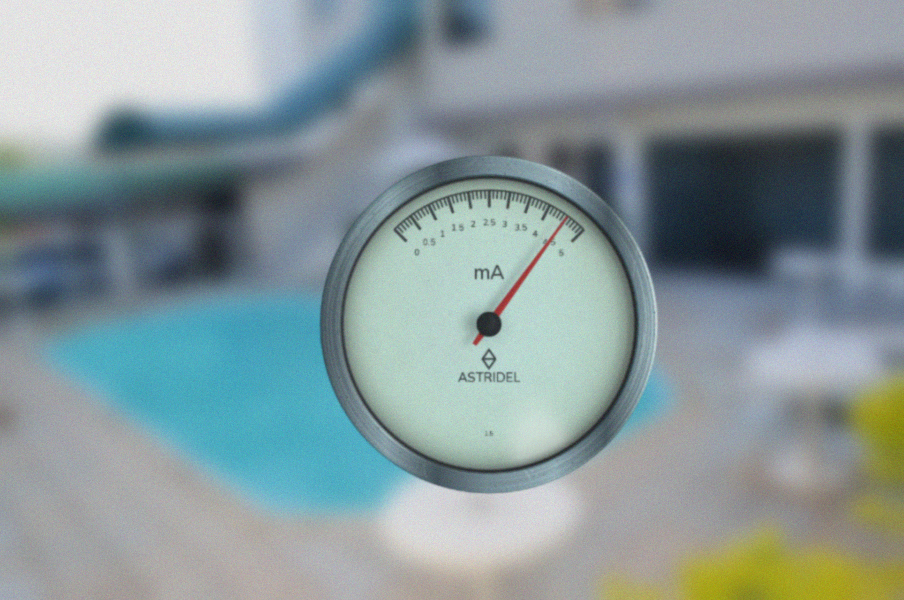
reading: 4.5 (mA)
